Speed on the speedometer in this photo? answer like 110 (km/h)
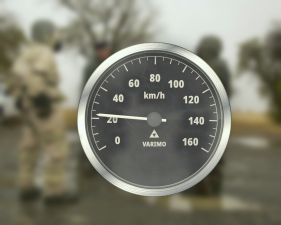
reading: 22.5 (km/h)
